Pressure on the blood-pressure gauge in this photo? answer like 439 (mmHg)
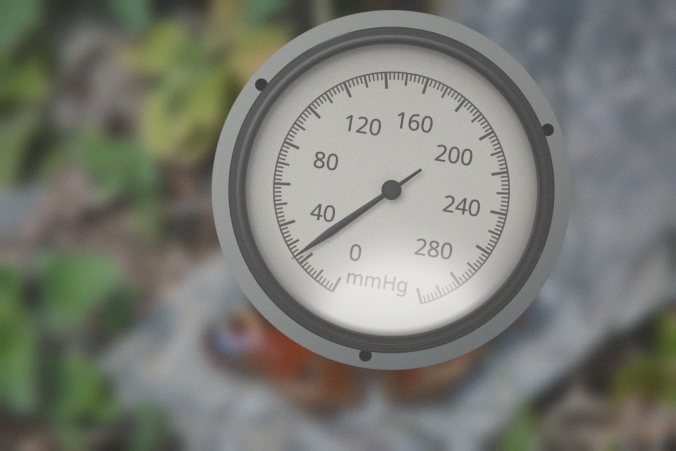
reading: 24 (mmHg)
